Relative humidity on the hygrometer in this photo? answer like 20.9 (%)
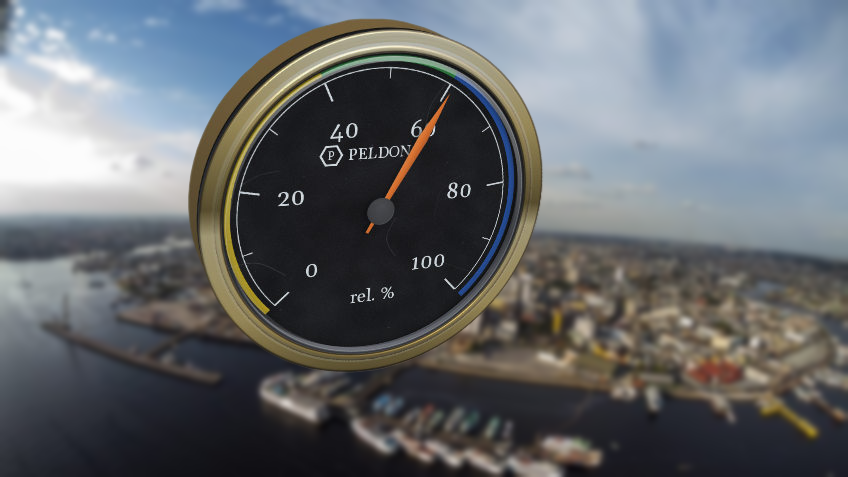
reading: 60 (%)
